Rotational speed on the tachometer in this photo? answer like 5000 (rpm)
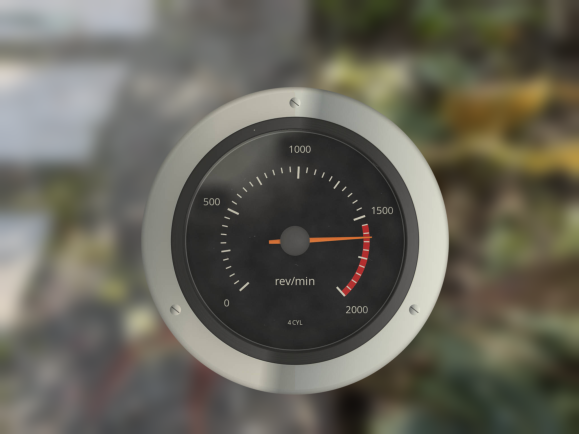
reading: 1625 (rpm)
